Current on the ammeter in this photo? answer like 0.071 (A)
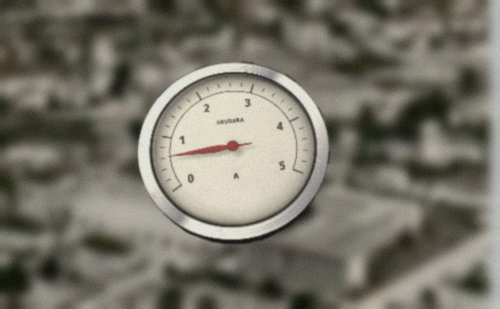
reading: 0.6 (A)
